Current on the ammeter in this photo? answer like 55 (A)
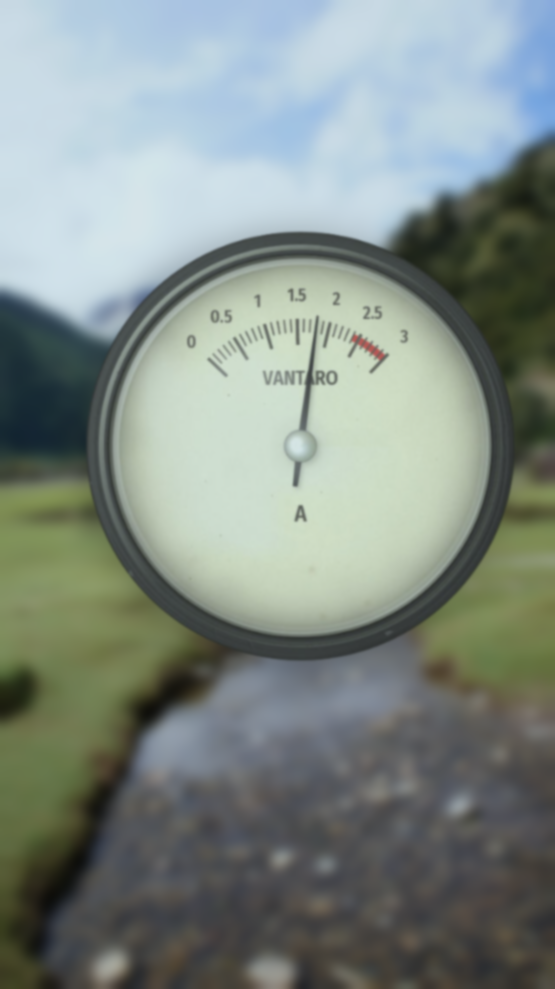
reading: 1.8 (A)
